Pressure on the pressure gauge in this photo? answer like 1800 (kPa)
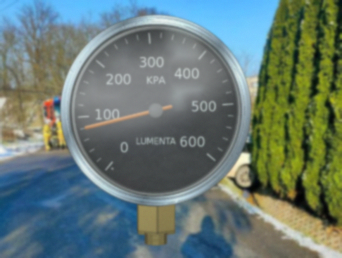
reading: 80 (kPa)
